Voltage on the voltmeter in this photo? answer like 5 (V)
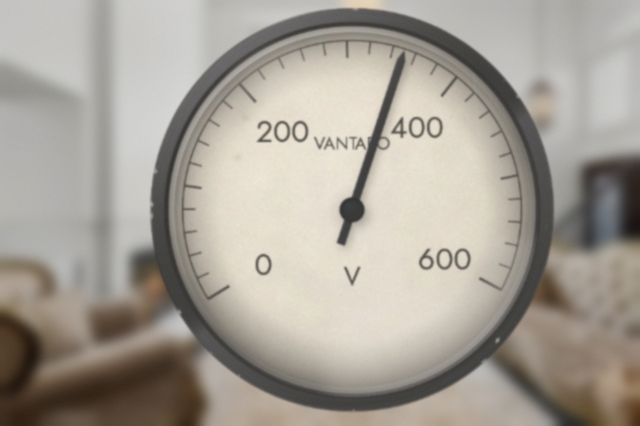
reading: 350 (V)
